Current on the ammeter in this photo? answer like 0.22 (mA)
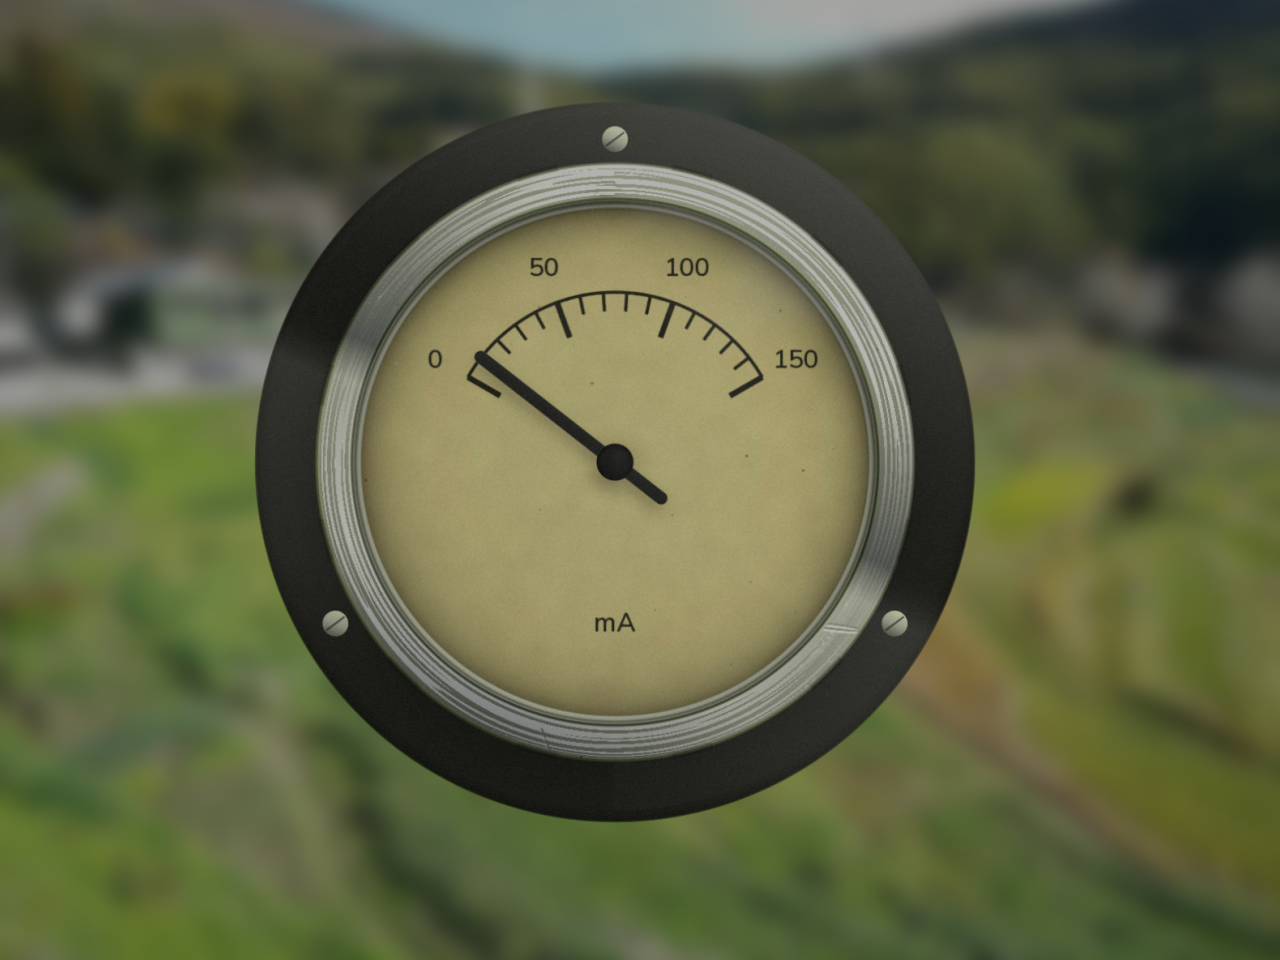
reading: 10 (mA)
